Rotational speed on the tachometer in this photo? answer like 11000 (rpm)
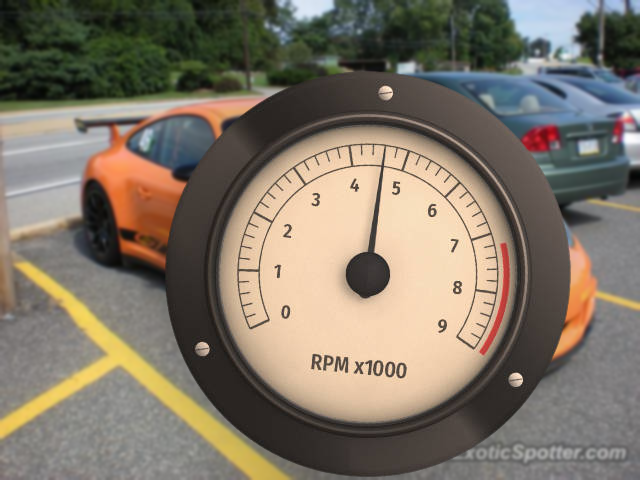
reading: 4600 (rpm)
